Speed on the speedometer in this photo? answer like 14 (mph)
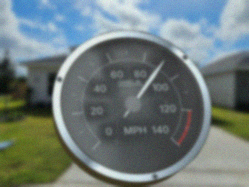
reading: 90 (mph)
